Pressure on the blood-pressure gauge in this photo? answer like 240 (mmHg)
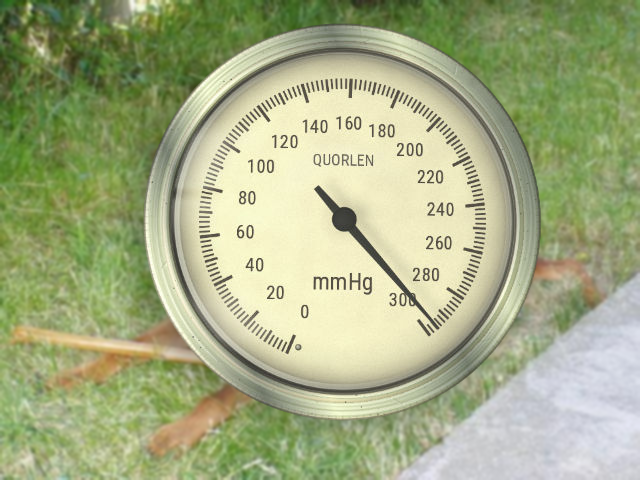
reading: 296 (mmHg)
